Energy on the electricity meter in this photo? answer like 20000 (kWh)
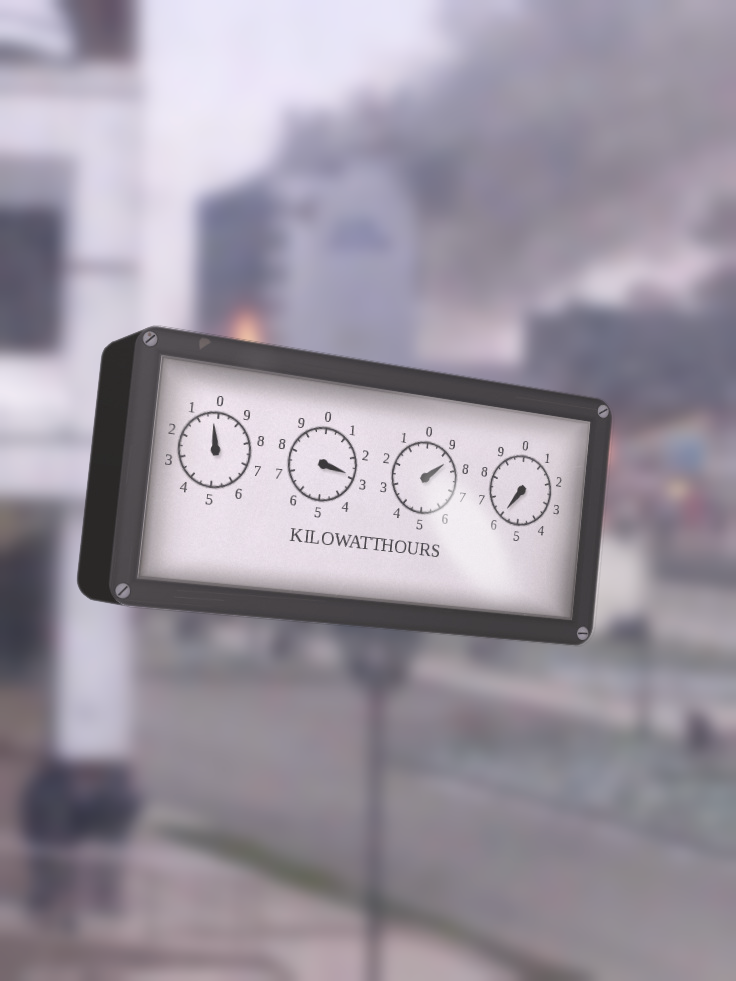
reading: 286 (kWh)
